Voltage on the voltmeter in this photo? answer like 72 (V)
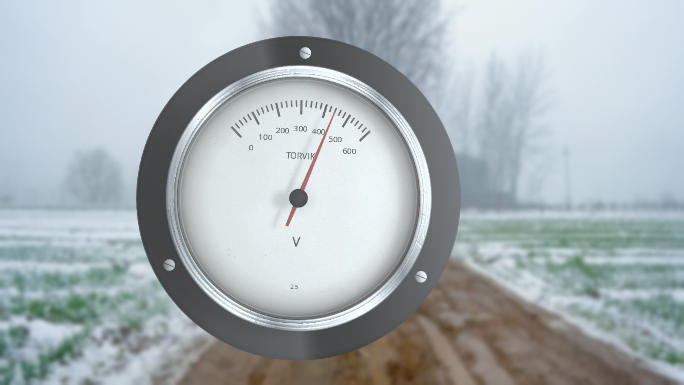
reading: 440 (V)
